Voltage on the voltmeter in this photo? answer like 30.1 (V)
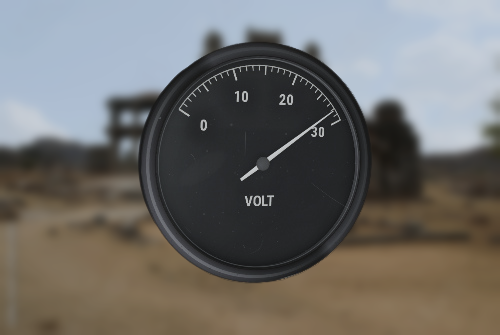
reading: 28 (V)
